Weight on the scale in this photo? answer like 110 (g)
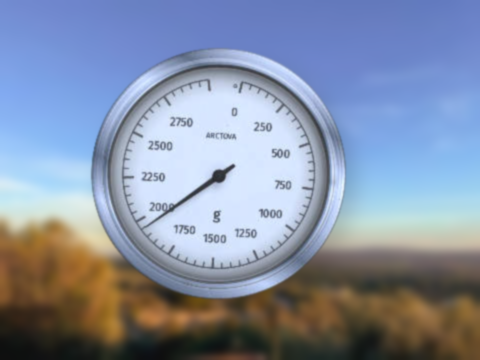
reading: 1950 (g)
